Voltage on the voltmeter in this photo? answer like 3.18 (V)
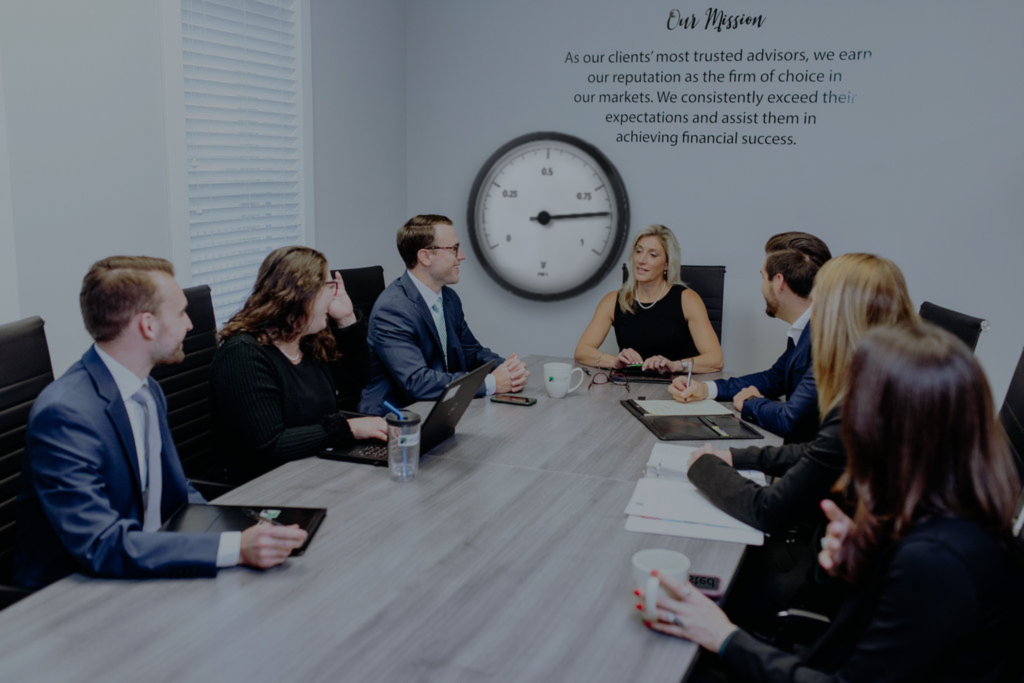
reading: 0.85 (V)
